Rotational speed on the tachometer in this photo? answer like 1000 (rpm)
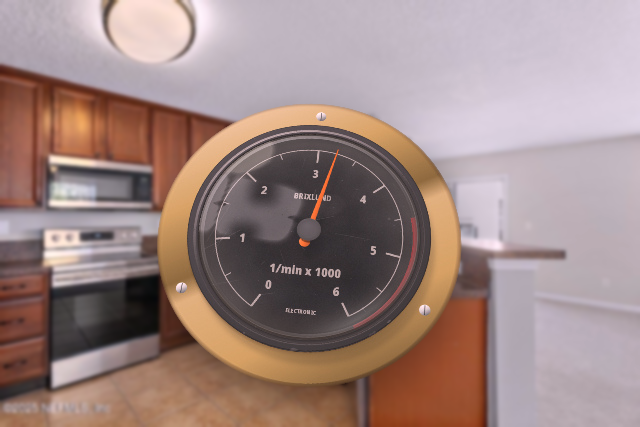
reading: 3250 (rpm)
